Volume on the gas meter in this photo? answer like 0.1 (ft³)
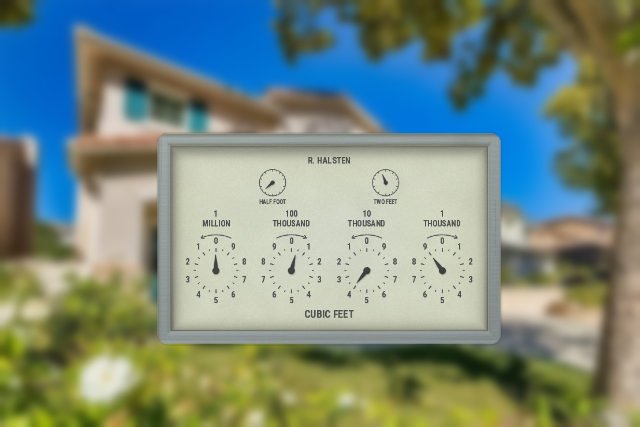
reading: 3900 (ft³)
